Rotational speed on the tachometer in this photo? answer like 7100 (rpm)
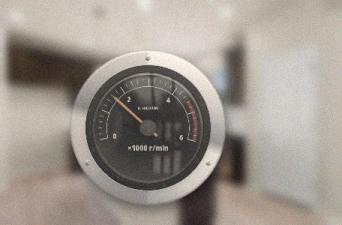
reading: 1600 (rpm)
